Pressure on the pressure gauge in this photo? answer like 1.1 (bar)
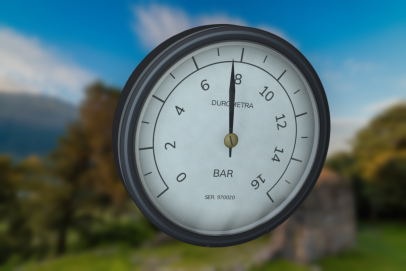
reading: 7.5 (bar)
